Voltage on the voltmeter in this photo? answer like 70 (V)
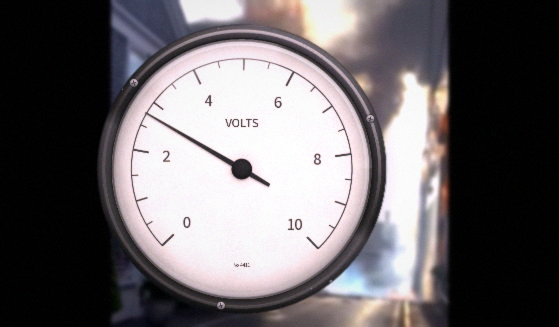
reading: 2.75 (V)
